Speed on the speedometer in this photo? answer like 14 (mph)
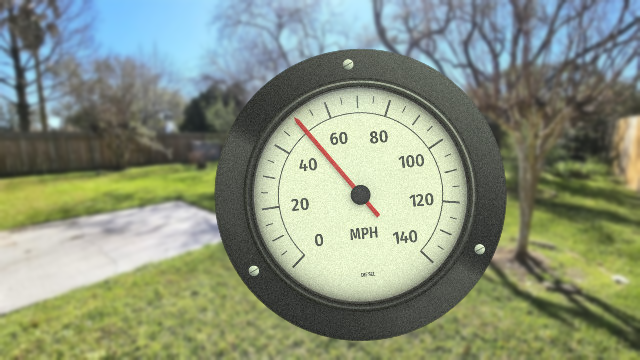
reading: 50 (mph)
